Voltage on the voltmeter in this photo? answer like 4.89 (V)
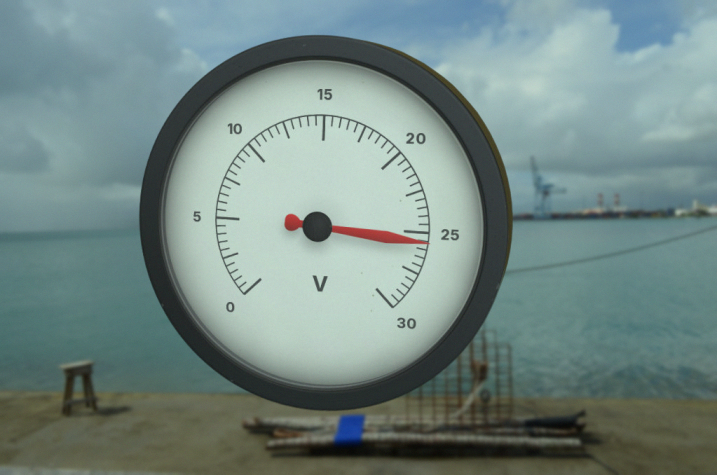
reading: 25.5 (V)
